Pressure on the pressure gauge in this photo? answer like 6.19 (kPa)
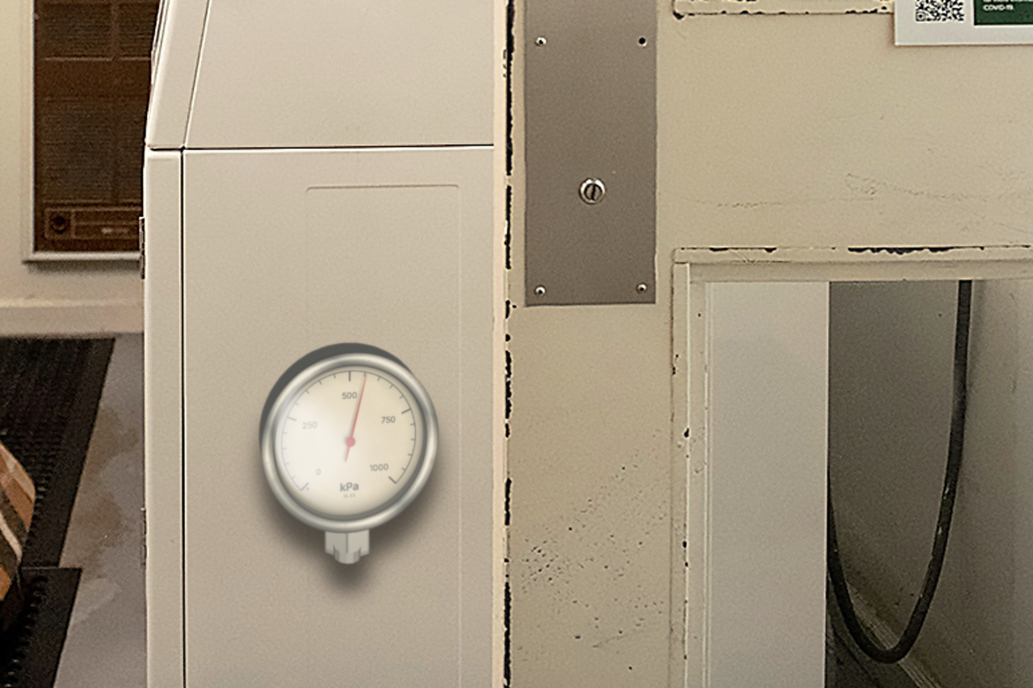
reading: 550 (kPa)
